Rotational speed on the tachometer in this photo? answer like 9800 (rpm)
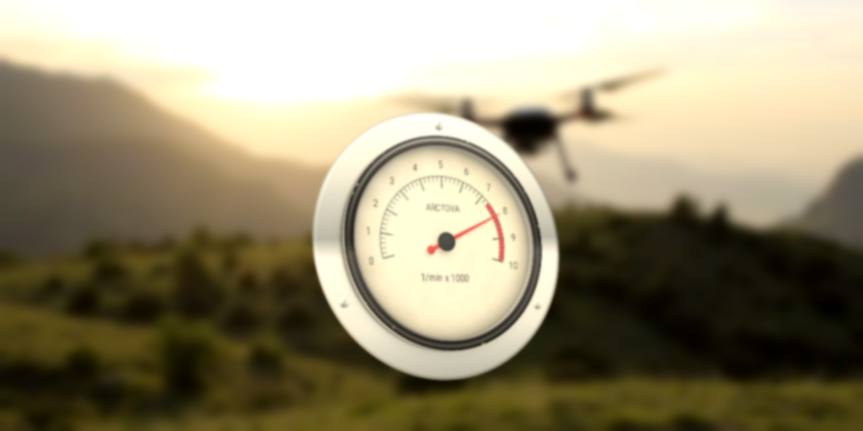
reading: 8000 (rpm)
